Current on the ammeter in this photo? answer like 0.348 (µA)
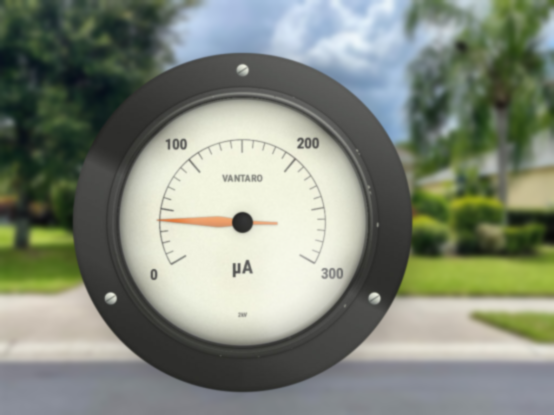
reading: 40 (µA)
